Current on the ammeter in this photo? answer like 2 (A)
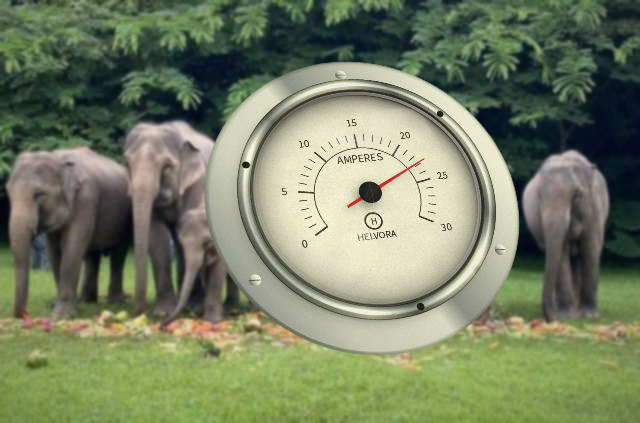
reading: 23 (A)
